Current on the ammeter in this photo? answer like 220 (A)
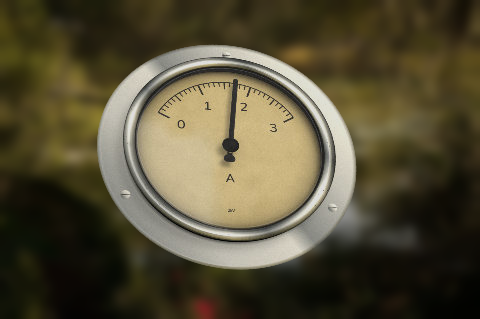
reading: 1.7 (A)
